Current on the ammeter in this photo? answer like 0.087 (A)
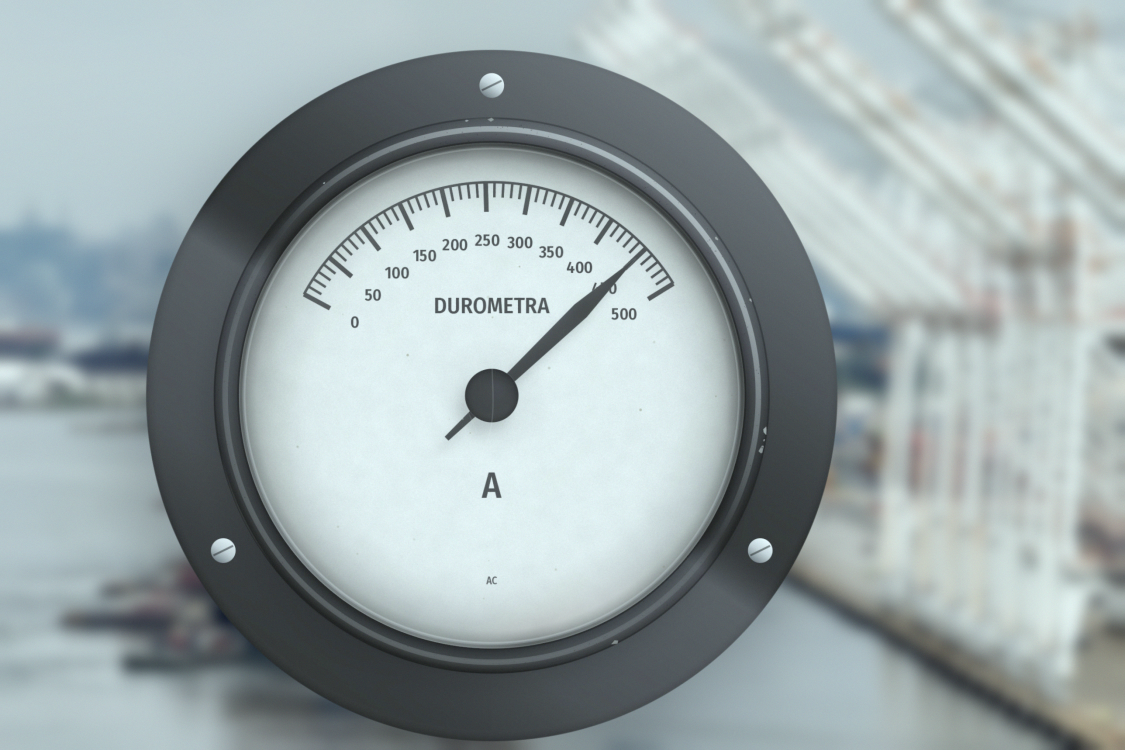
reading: 450 (A)
